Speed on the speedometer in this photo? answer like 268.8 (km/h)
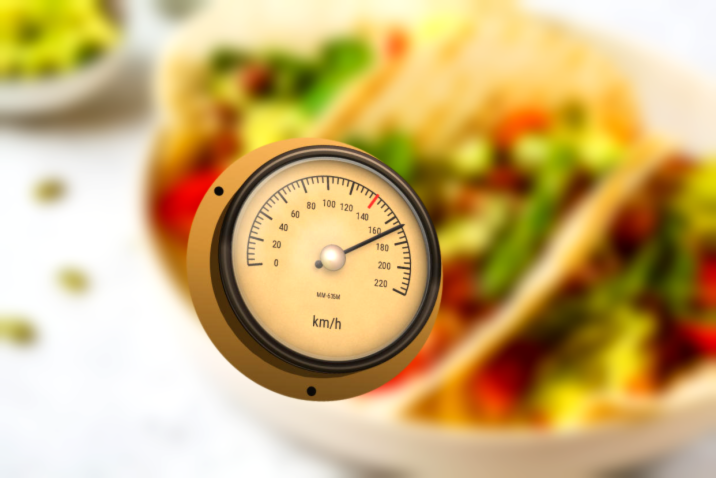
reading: 168 (km/h)
